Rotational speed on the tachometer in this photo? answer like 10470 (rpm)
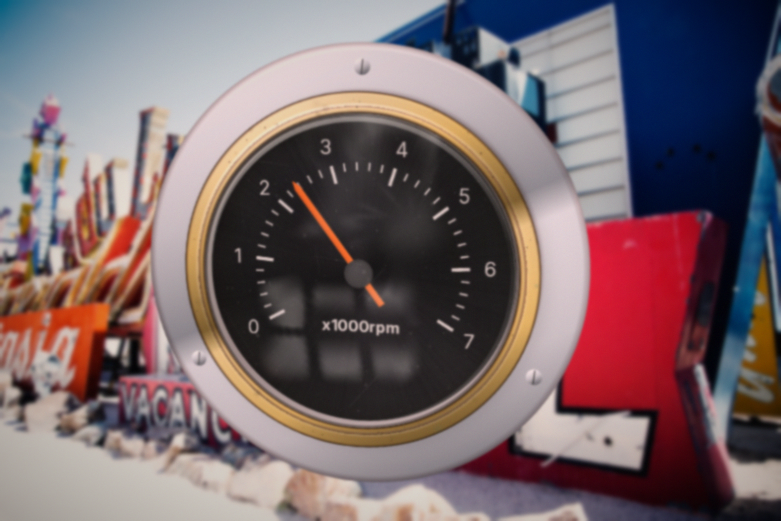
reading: 2400 (rpm)
